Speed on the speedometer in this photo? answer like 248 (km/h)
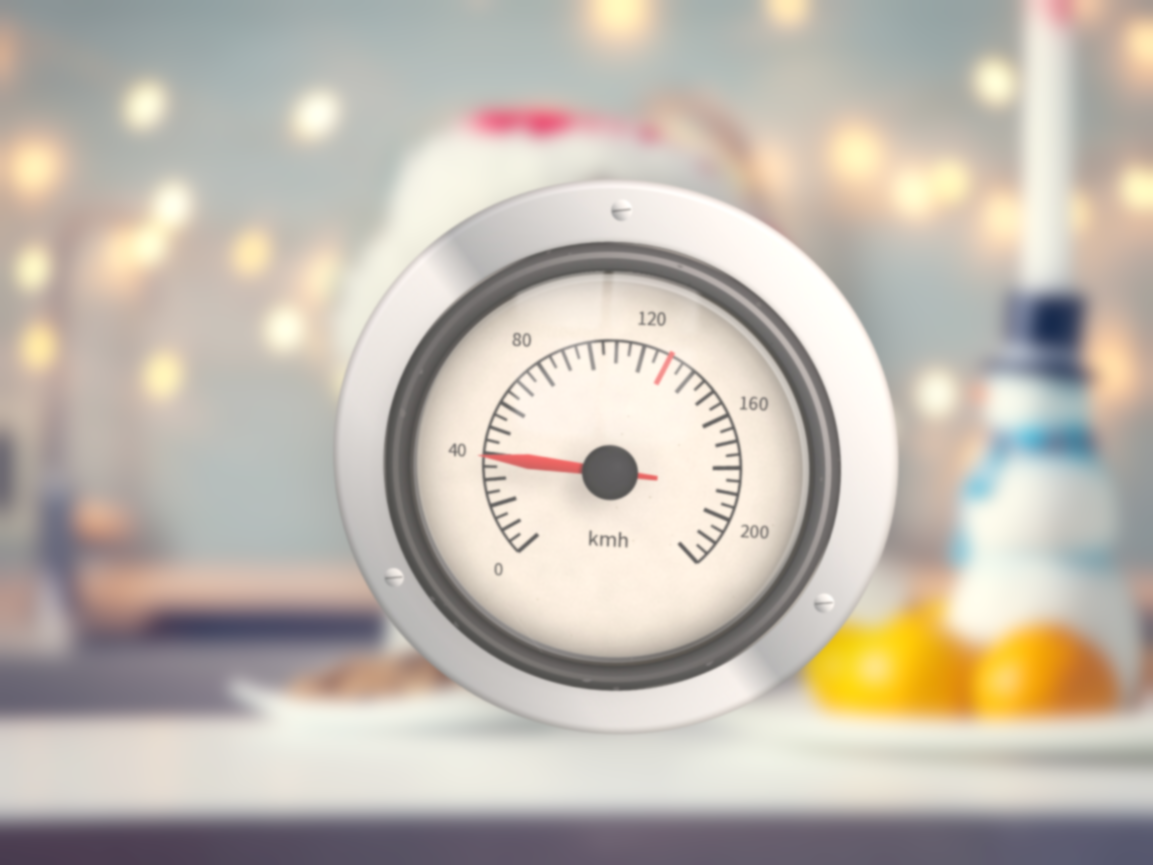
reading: 40 (km/h)
